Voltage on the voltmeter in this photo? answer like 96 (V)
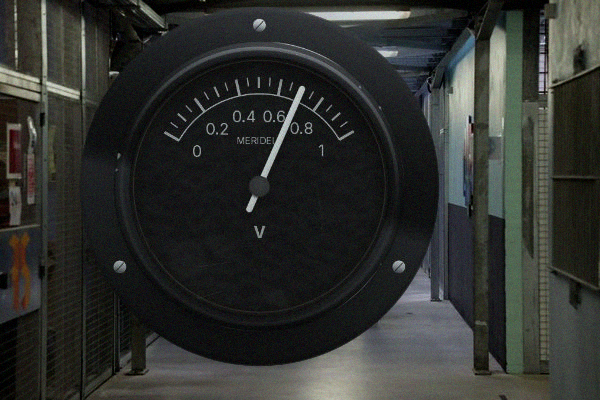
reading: 0.7 (V)
